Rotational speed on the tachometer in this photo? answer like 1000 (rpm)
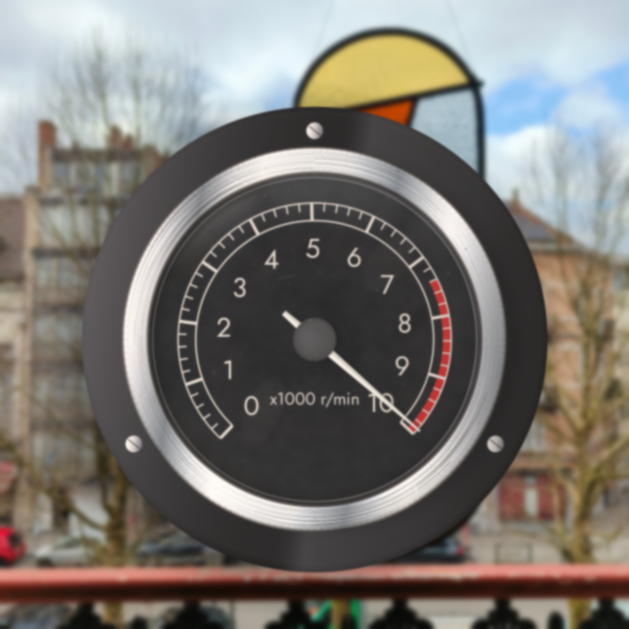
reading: 9900 (rpm)
